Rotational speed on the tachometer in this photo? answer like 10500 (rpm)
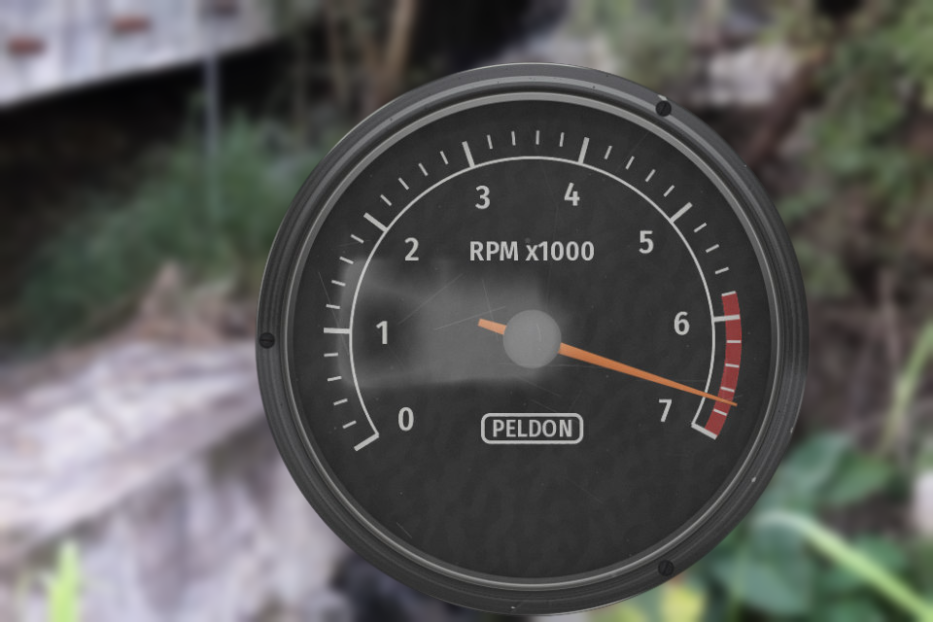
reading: 6700 (rpm)
